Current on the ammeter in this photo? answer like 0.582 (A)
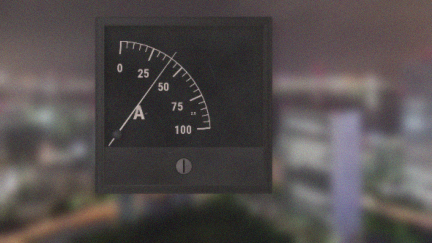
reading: 40 (A)
